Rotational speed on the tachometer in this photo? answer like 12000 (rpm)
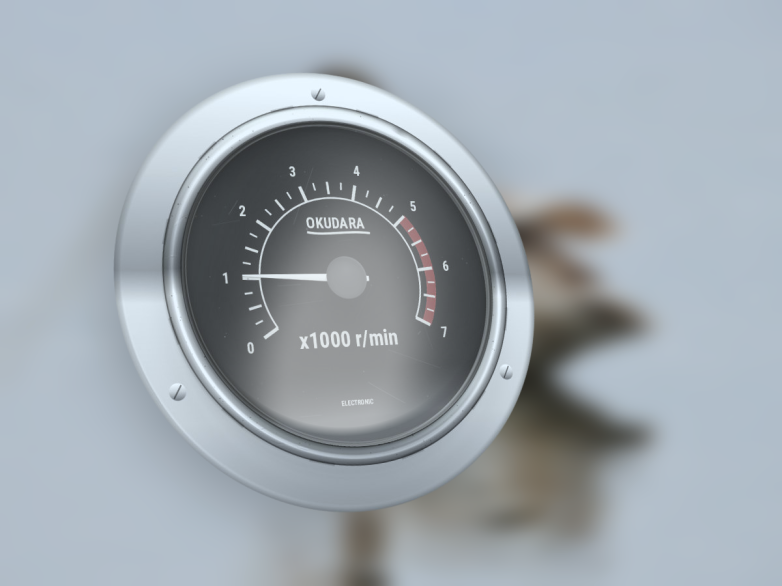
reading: 1000 (rpm)
